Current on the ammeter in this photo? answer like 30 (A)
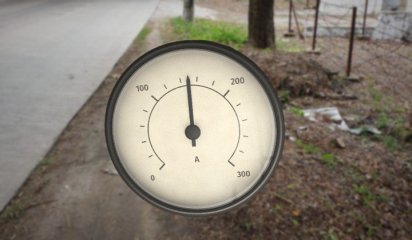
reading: 150 (A)
